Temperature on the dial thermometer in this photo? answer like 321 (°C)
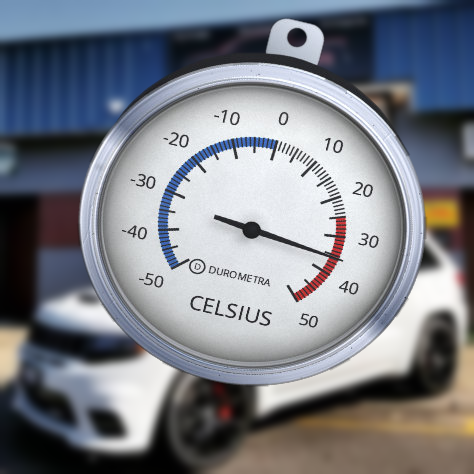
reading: 35 (°C)
